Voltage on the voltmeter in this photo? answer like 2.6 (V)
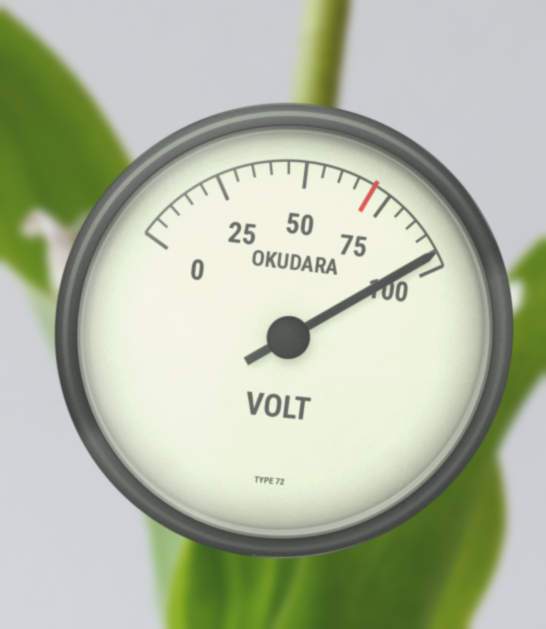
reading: 95 (V)
